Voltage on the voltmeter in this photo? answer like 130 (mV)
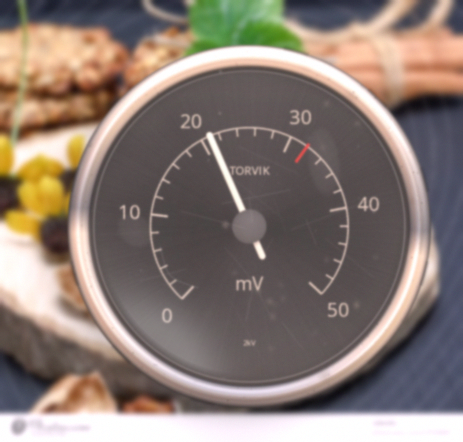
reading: 21 (mV)
